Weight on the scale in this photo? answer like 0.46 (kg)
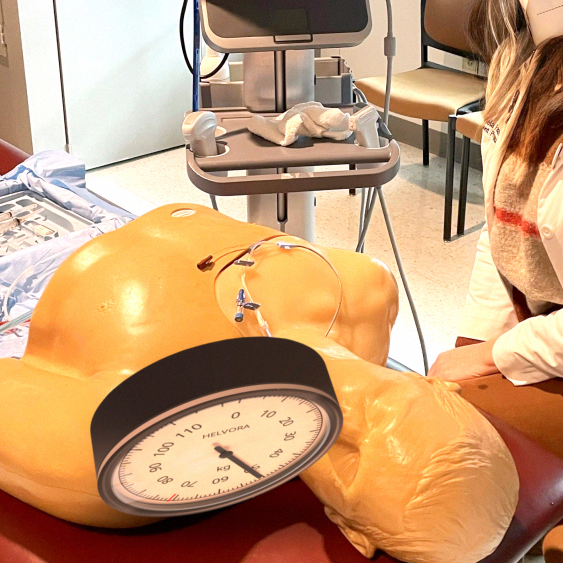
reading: 50 (kg)
